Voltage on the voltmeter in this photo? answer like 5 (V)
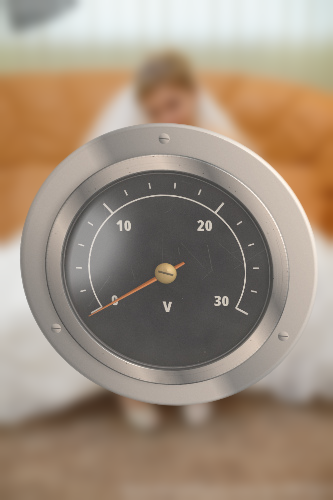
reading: 0 (V)
